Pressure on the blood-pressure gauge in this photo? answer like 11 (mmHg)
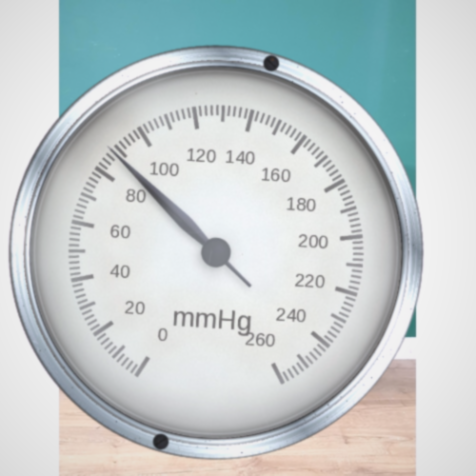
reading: 88 (mmHg)
